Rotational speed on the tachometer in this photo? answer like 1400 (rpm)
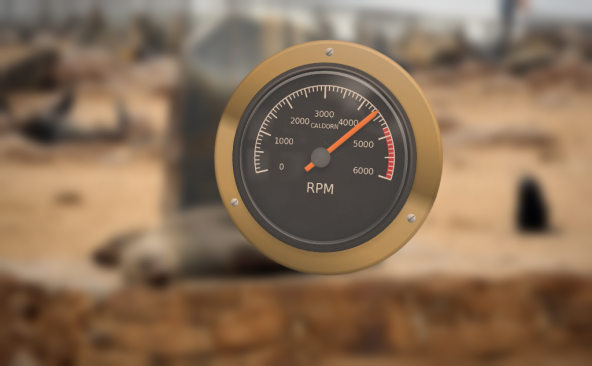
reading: 4400 (rpm)
